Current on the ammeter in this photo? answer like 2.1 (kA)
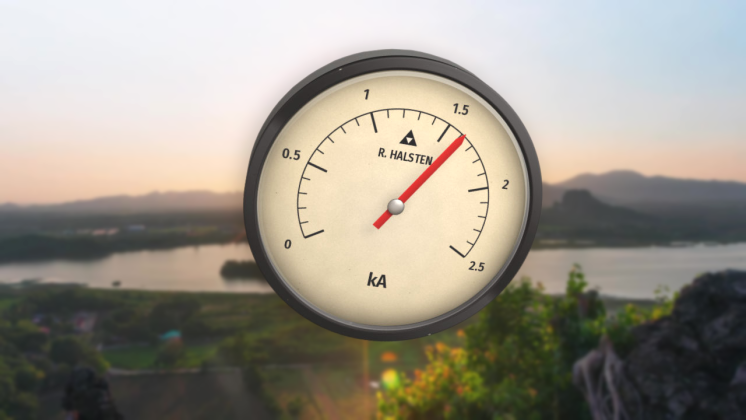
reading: 1.6 (kA)
